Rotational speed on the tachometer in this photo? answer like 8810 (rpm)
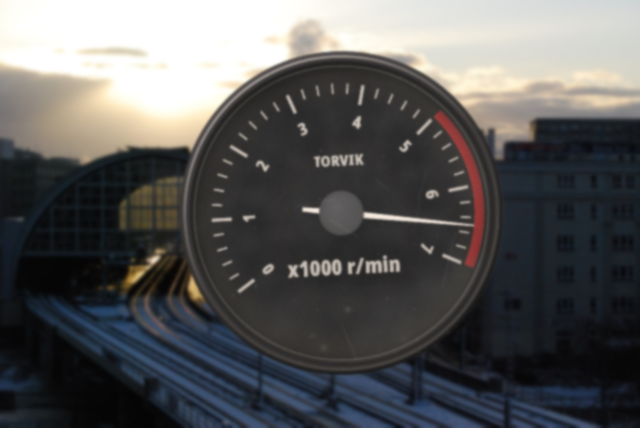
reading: 6500 (rpm)
